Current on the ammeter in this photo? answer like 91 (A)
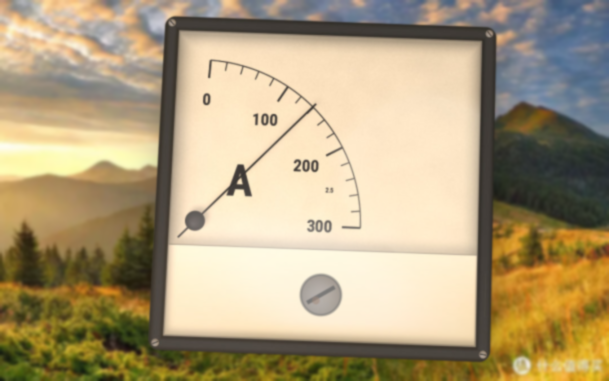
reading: 140 (A)
